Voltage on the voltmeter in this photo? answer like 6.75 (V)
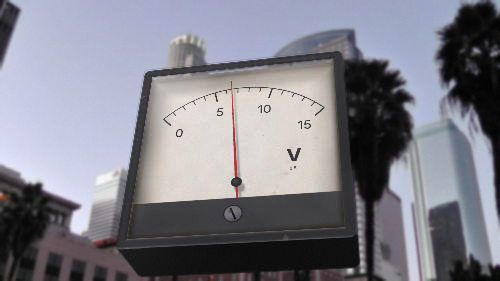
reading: 6.5 (V)
